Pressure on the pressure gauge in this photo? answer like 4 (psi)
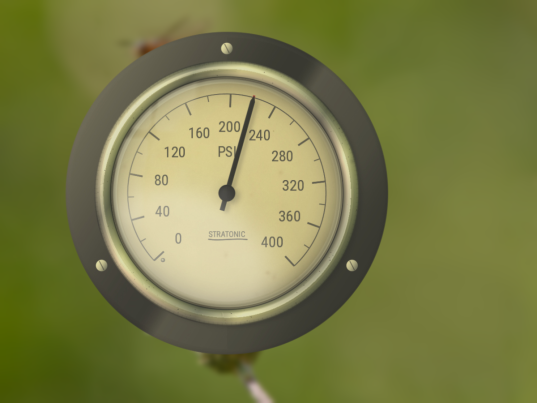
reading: 220 (psi)
